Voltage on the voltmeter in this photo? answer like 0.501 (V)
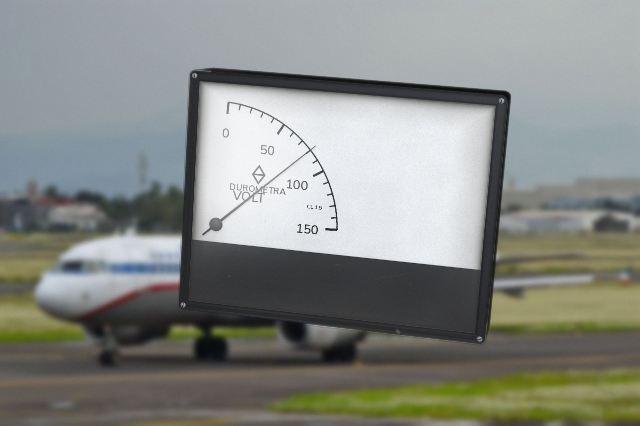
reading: 80 (V)
